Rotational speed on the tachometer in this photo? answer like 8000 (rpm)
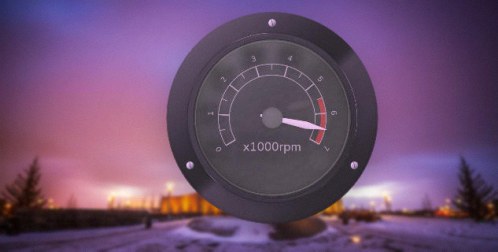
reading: 6500 (rpm)
